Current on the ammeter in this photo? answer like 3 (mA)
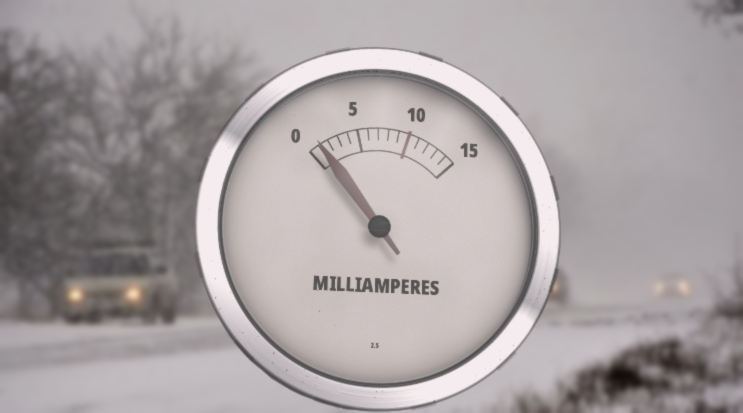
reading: 1 (mA)
